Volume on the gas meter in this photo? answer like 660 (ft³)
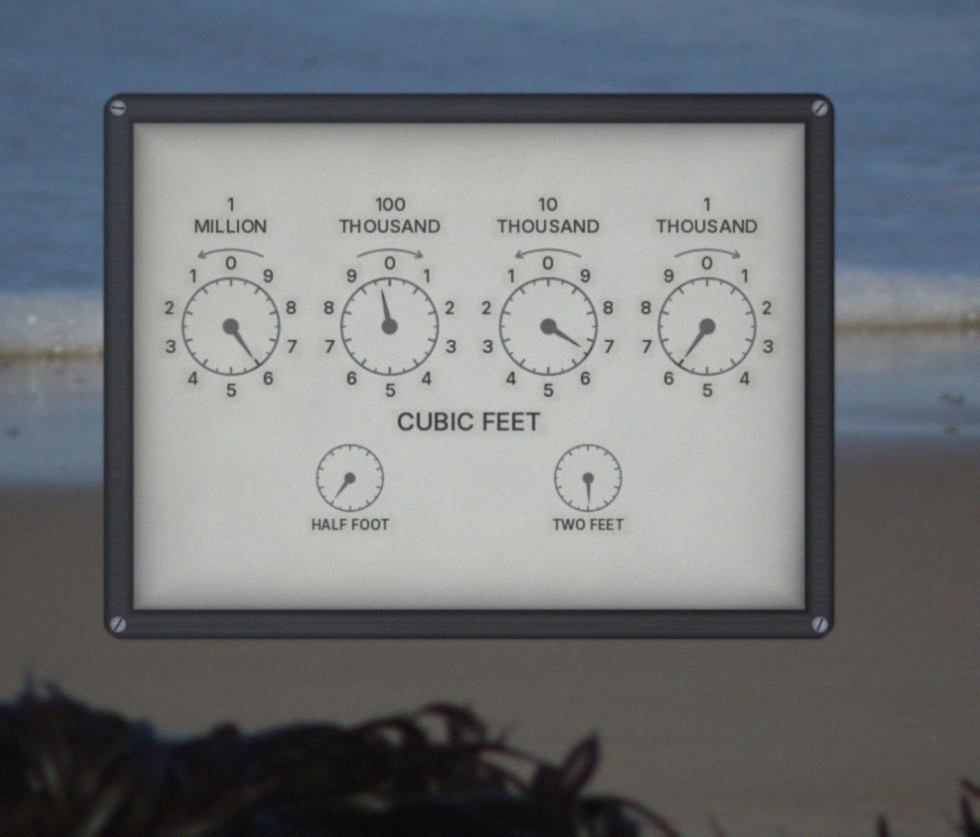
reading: 596600 (ft³)
